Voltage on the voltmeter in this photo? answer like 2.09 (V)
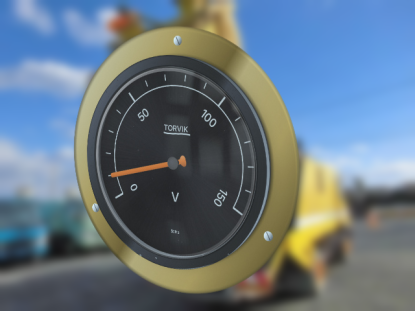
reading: 10 (V)
